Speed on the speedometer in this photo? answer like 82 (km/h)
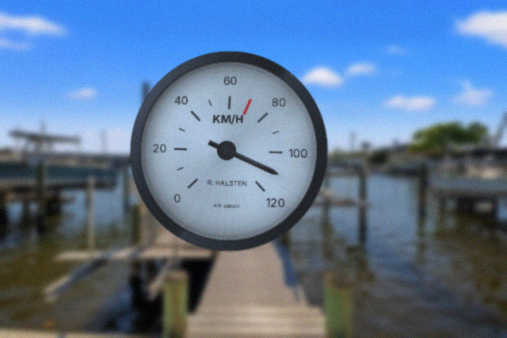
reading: 110 (km/h)
